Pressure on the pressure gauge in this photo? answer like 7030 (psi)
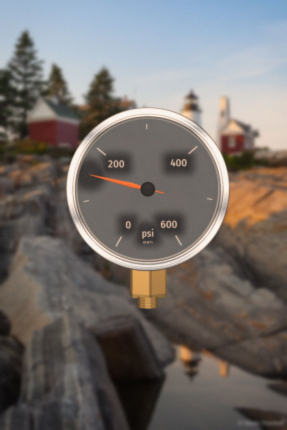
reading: 150 (psi)
